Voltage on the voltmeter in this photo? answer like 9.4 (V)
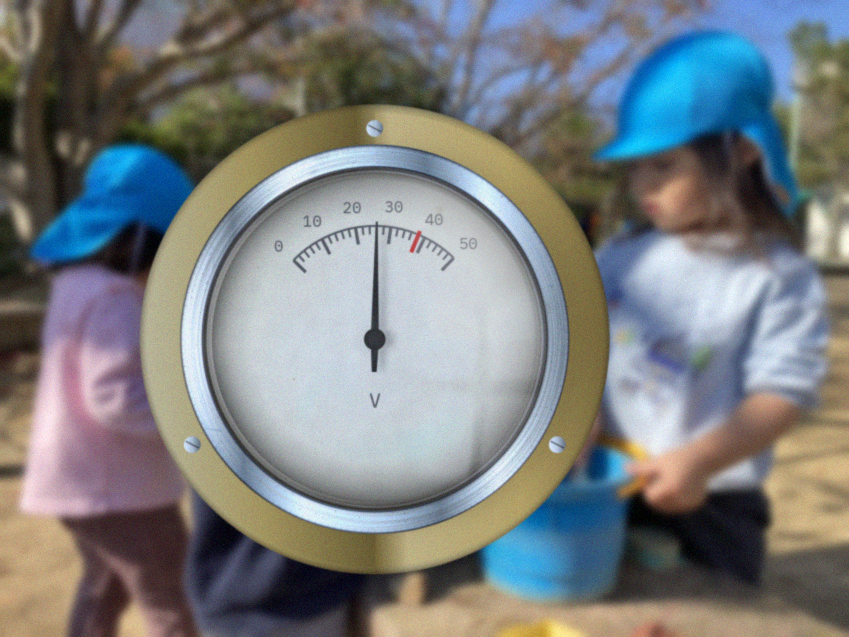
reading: 26 (V)
